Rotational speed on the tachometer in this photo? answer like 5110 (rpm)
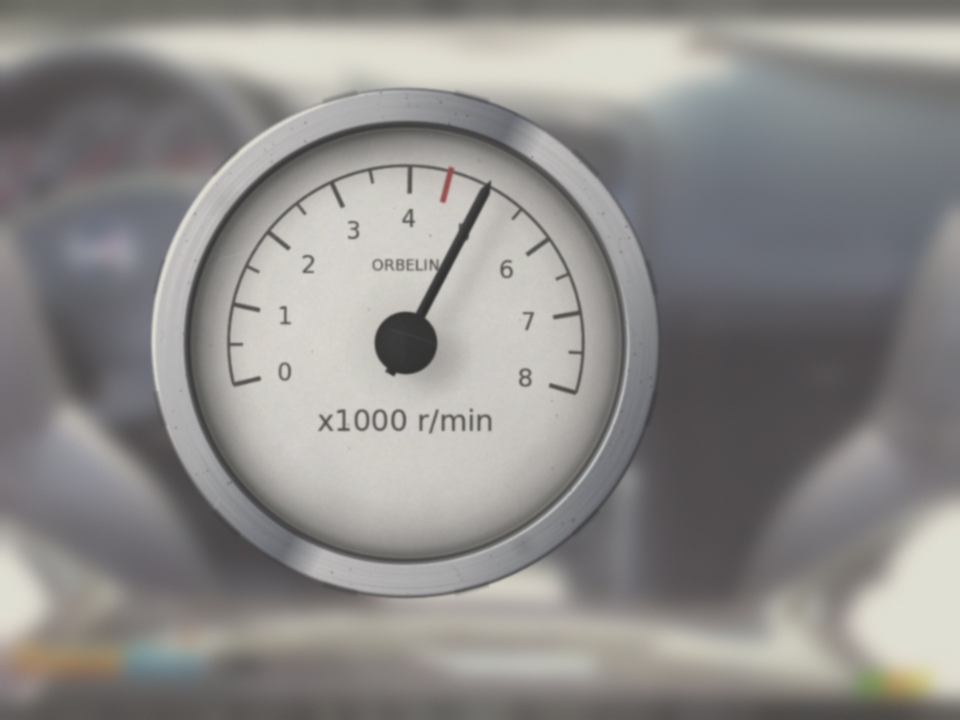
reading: 5000 (rpm)
